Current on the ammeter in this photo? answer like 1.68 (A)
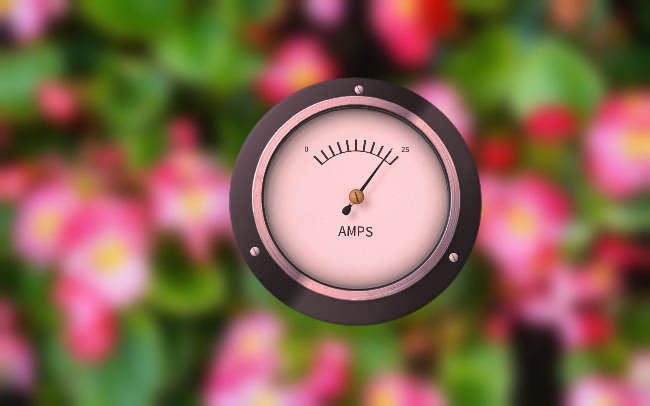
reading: 22.5 (A)
